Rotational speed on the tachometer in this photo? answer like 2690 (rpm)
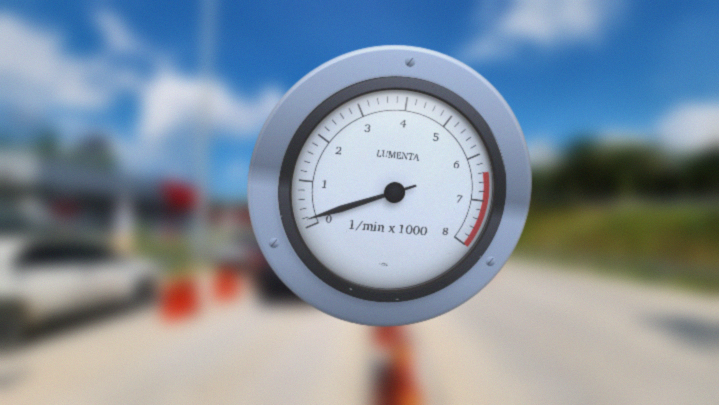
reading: 200 (rpm)
